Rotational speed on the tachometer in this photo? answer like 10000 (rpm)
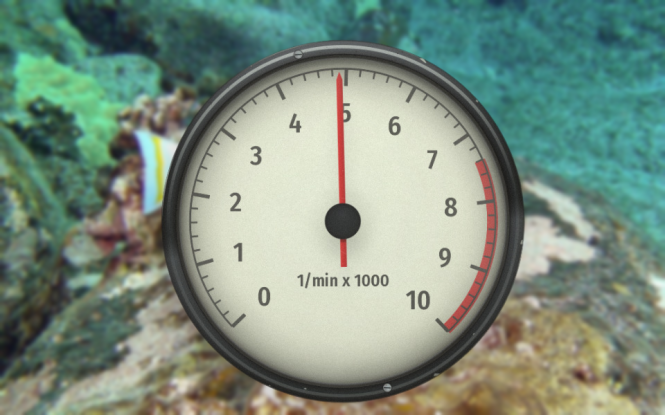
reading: 4900 (rpm)
